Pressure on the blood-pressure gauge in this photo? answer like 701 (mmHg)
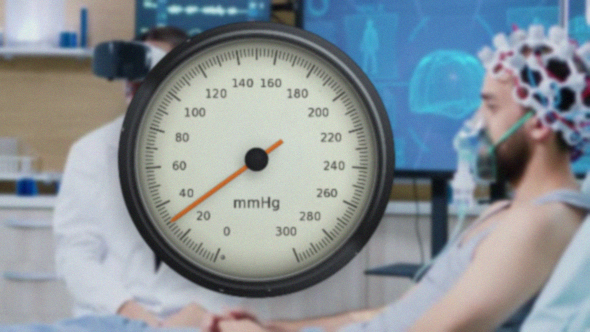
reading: 30 (mmHg)
